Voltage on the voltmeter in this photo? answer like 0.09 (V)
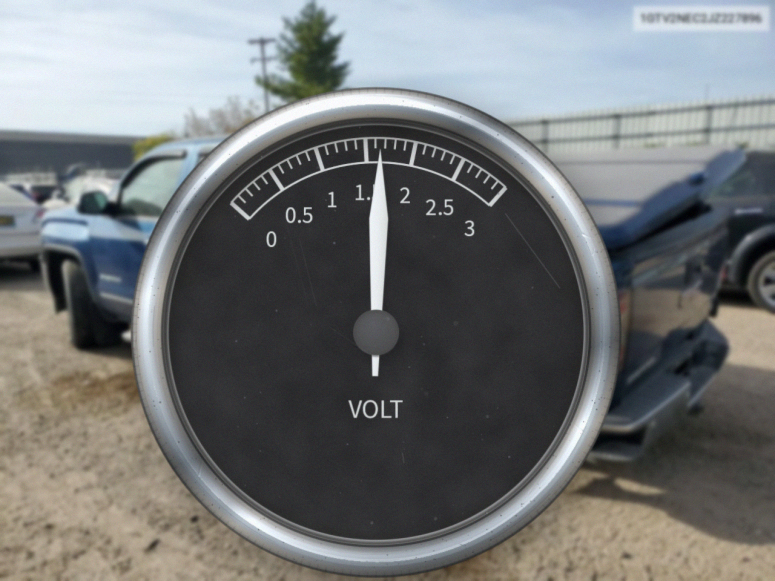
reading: 1.65 (V)
